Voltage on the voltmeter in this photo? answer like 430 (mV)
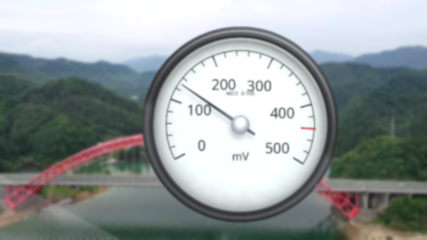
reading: 130 (mV)
